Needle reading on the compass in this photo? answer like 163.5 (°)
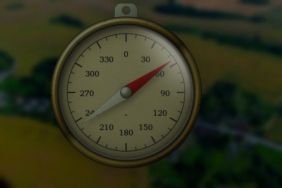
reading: 55 (°)
